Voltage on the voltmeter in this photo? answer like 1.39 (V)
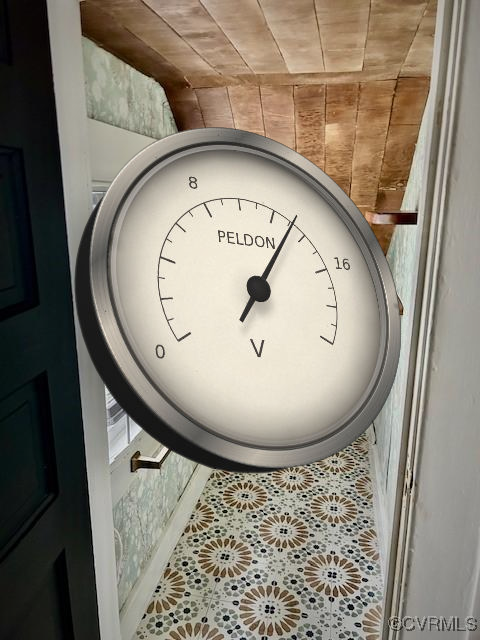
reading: 13 (V)
